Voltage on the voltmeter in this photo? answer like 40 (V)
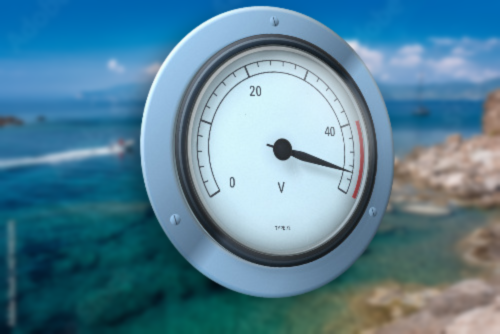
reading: 47 (V)
